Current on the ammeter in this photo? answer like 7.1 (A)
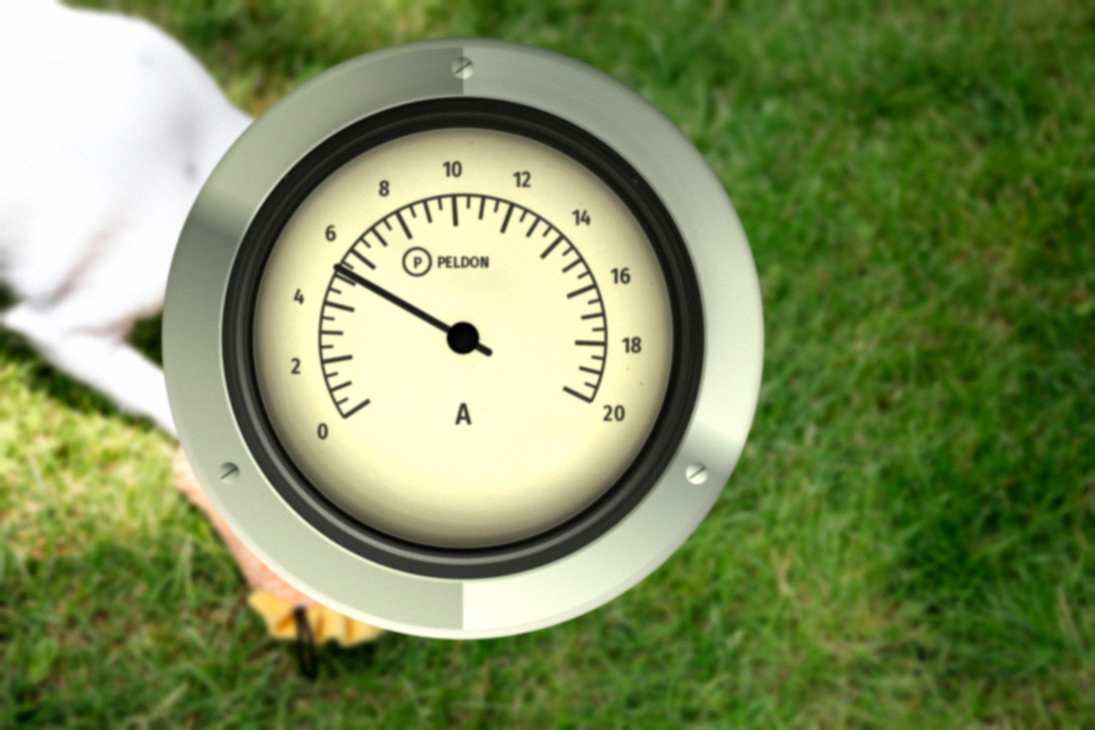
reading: 5.25 (A)
